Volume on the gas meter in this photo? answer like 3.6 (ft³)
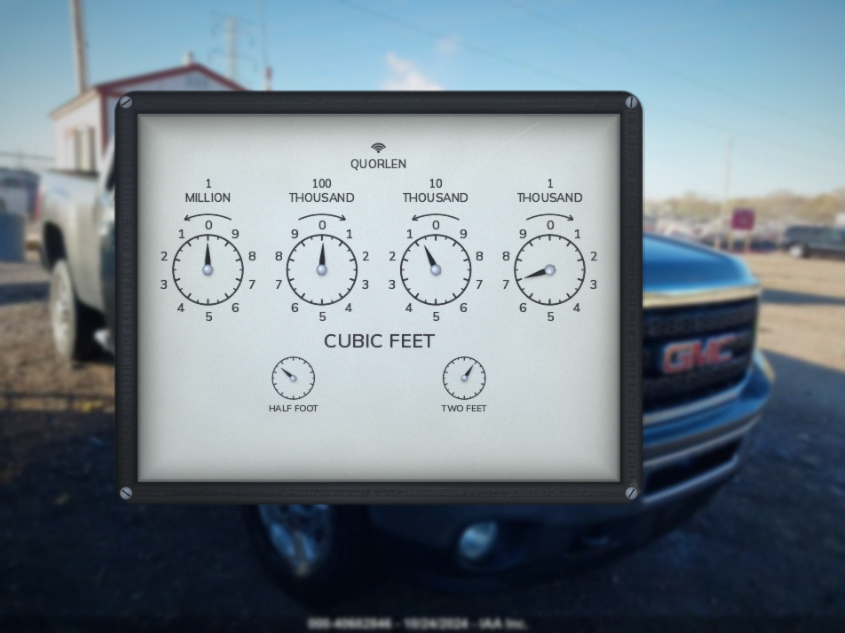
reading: 700 (ft³)
